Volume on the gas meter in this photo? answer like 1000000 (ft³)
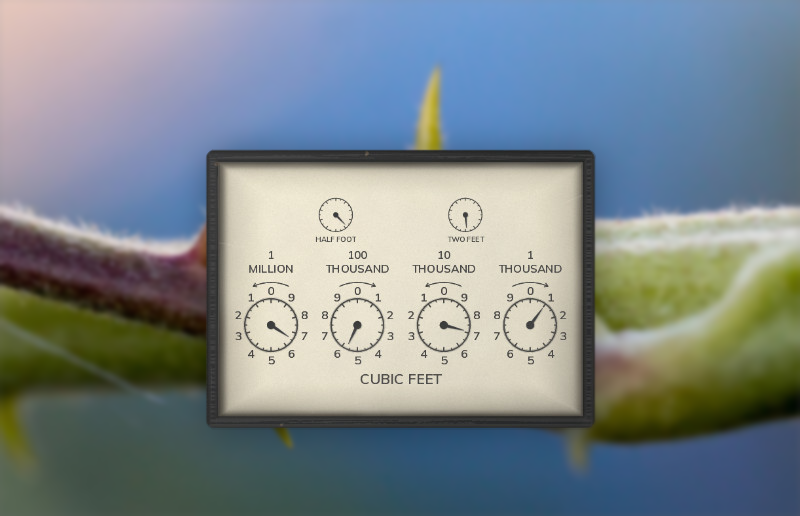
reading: 657100 (ft³)
